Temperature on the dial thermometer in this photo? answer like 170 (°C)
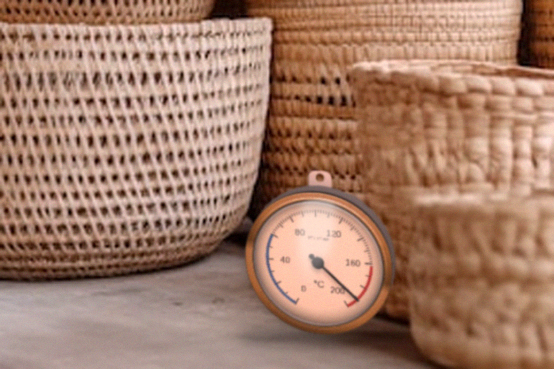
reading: 190 (°C)
